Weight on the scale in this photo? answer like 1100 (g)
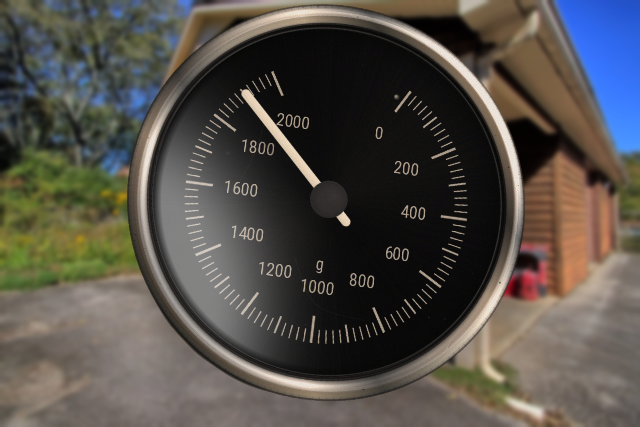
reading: 1900 (g)
